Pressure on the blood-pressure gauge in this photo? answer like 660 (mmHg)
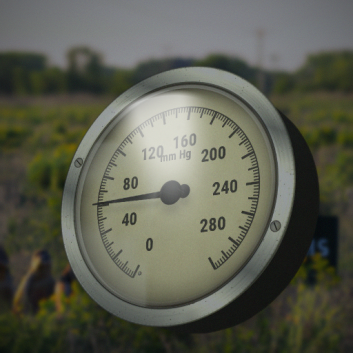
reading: 60 (mmHg)
